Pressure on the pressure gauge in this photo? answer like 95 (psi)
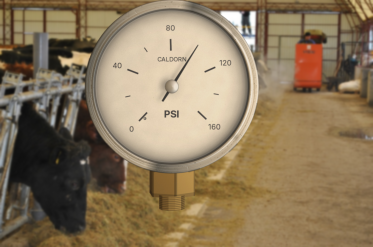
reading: 100 (psi)
